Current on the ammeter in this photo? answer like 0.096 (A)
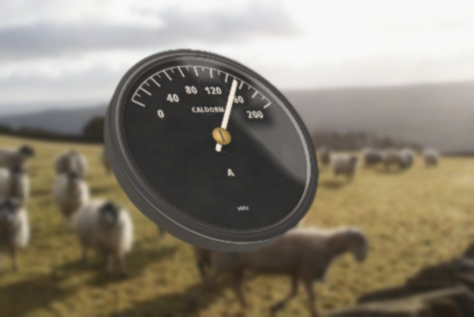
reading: 150 (A)
